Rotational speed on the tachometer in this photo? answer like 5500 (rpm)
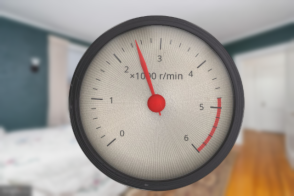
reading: 2500 (rpm)
